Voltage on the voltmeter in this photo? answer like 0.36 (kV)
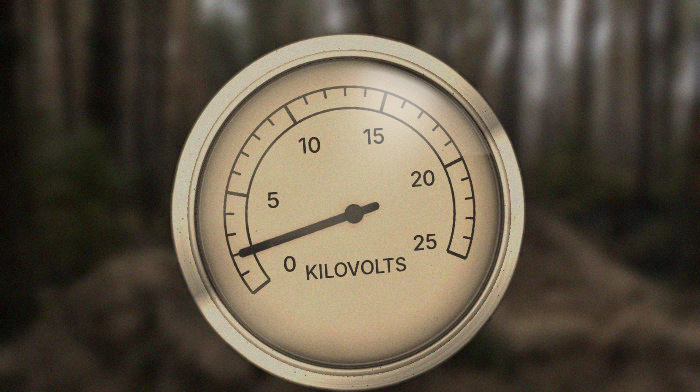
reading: 2 (kV)
